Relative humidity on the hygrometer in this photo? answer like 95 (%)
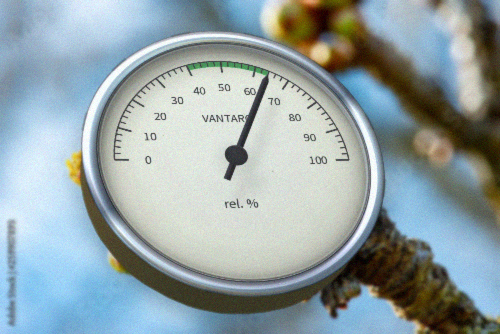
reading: 64 (%)
